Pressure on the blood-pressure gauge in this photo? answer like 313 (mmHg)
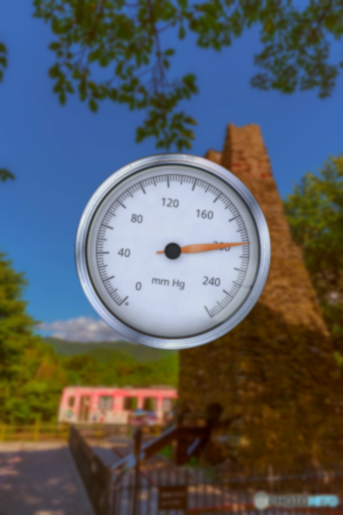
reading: 200 (mmHg)
